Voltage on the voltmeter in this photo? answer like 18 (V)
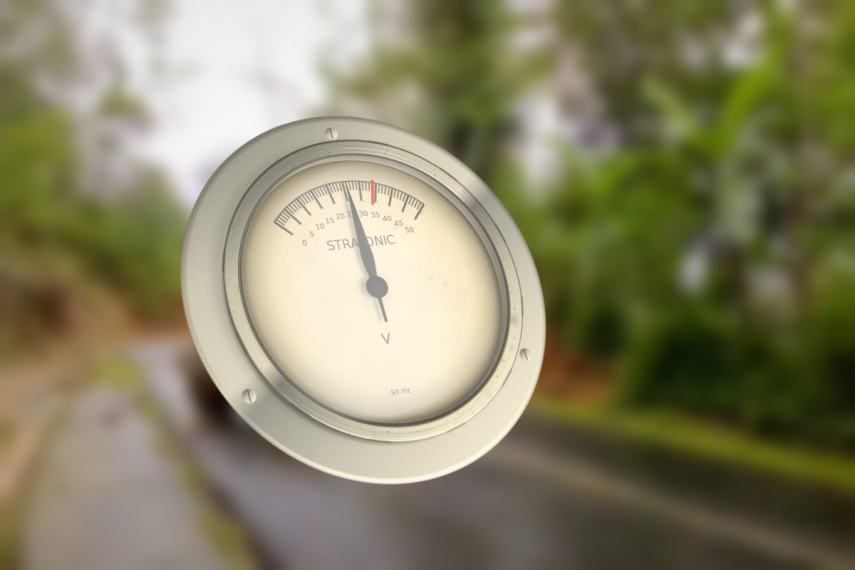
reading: 25 (V)
